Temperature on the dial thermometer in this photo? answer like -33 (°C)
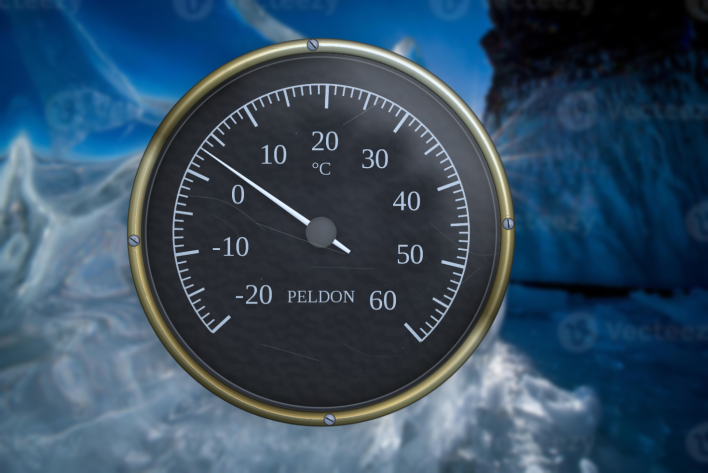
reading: 3 (°C)
